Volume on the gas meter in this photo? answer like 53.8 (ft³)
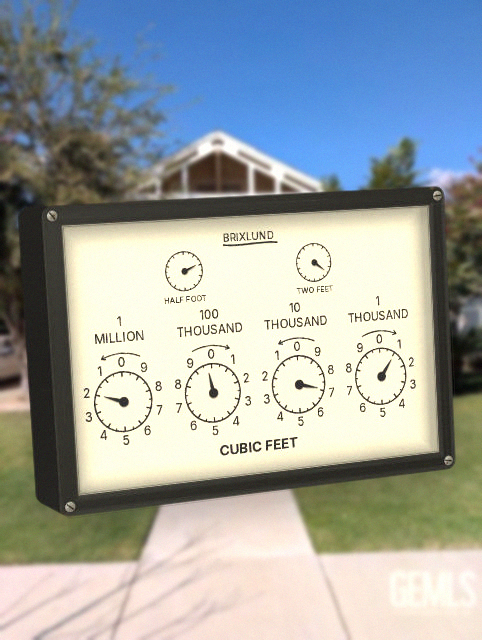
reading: 197100 (ft³)
